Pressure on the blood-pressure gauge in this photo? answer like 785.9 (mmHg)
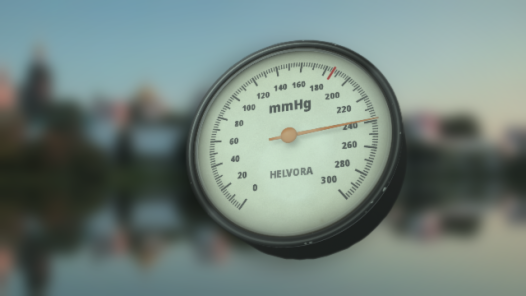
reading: 240 (mmHg)
